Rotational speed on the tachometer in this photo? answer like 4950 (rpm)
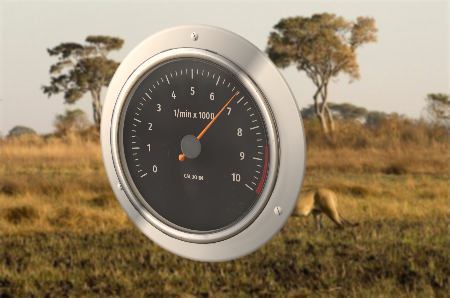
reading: 6800 (rpm)
